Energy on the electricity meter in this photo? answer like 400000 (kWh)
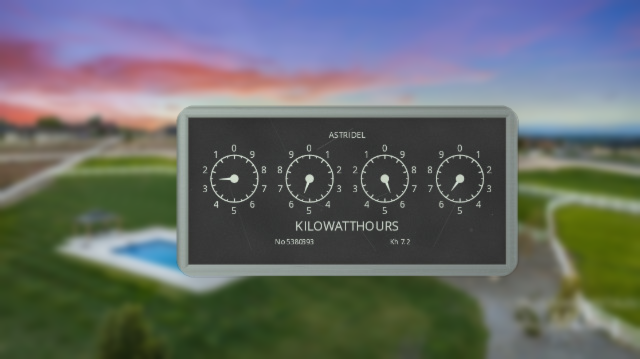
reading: 2556 (kWh)
